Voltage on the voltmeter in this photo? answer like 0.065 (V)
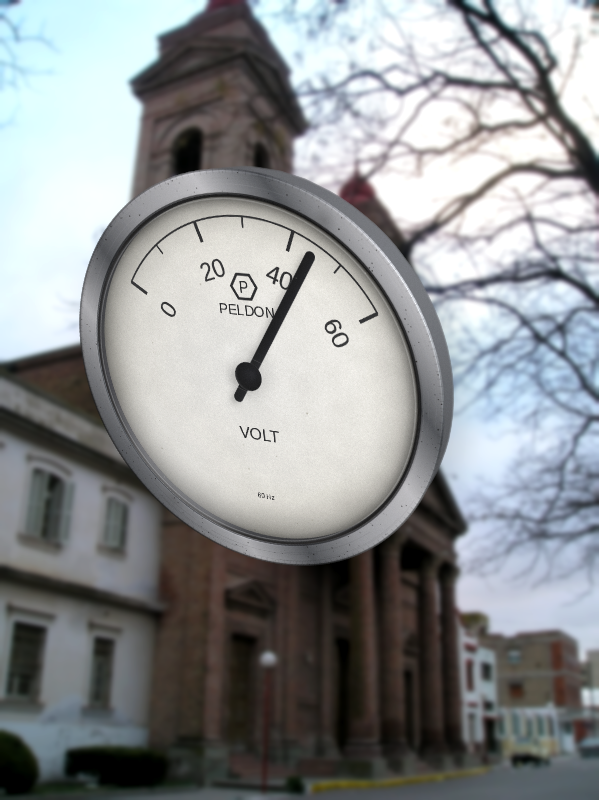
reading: 45 (V)
